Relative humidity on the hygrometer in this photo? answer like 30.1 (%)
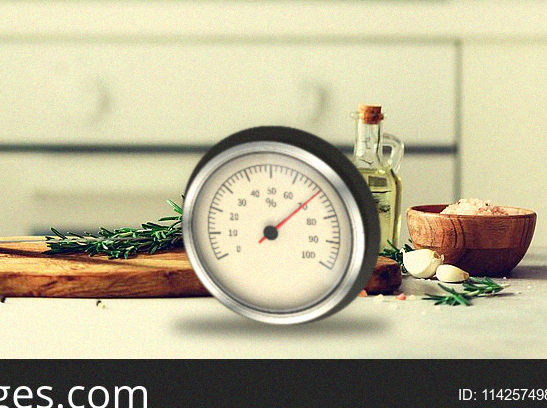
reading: 70 (%)
